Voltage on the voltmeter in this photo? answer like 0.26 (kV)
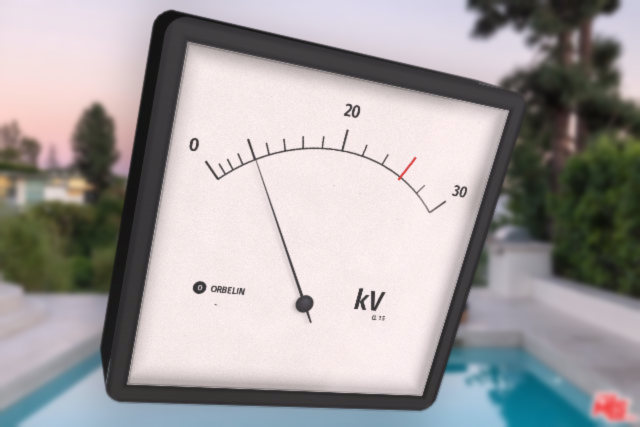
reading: 10 (kV)
